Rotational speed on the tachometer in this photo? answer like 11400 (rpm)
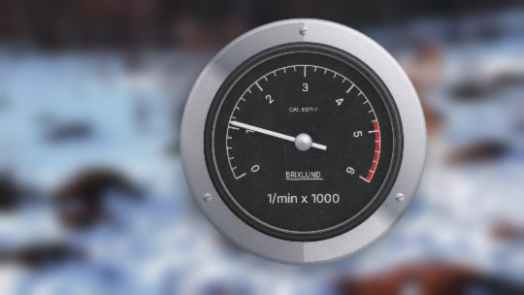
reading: 1100 (rpm)
